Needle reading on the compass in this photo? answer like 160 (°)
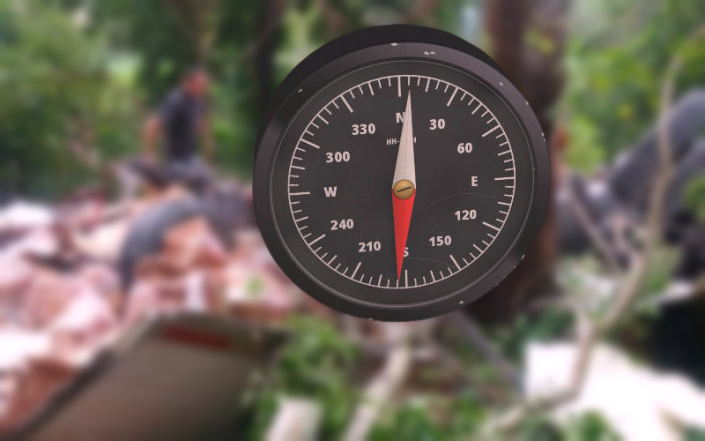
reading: 185 (°)
